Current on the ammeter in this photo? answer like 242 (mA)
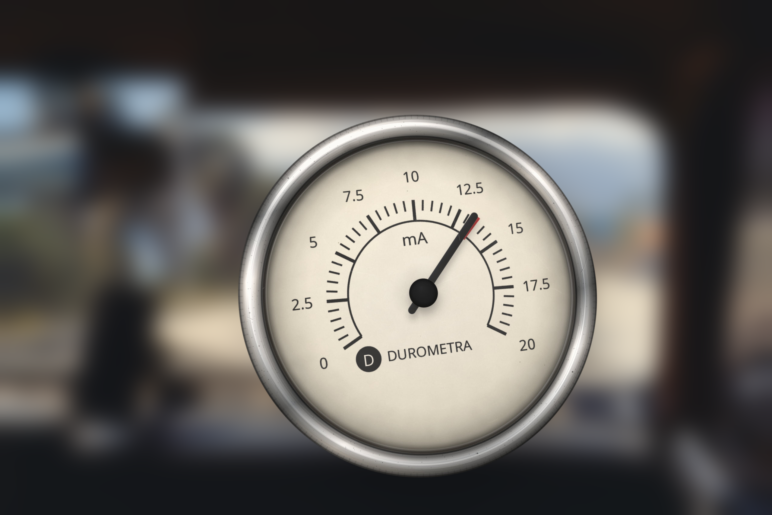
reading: 13.25 (mA)
